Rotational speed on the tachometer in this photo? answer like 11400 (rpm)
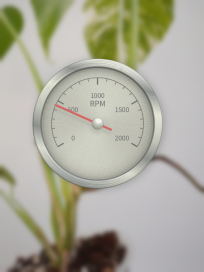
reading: 450 (rpm)
